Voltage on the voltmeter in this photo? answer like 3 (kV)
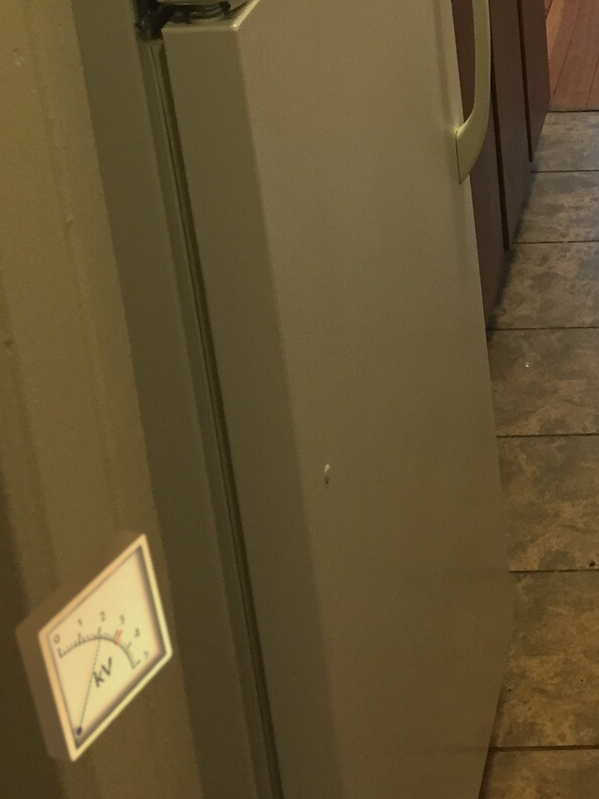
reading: 2 (kV)
